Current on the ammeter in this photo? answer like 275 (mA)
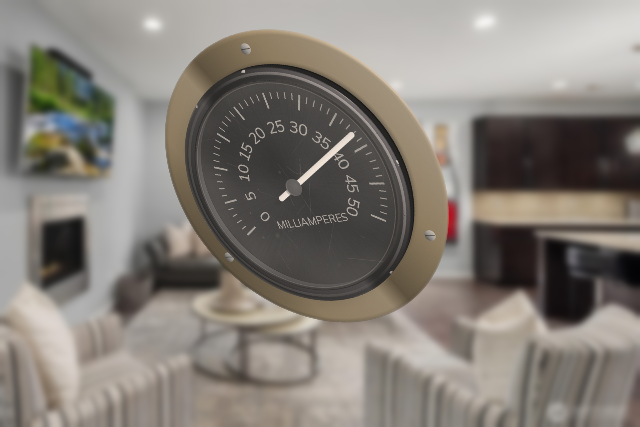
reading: 38 (mA)
